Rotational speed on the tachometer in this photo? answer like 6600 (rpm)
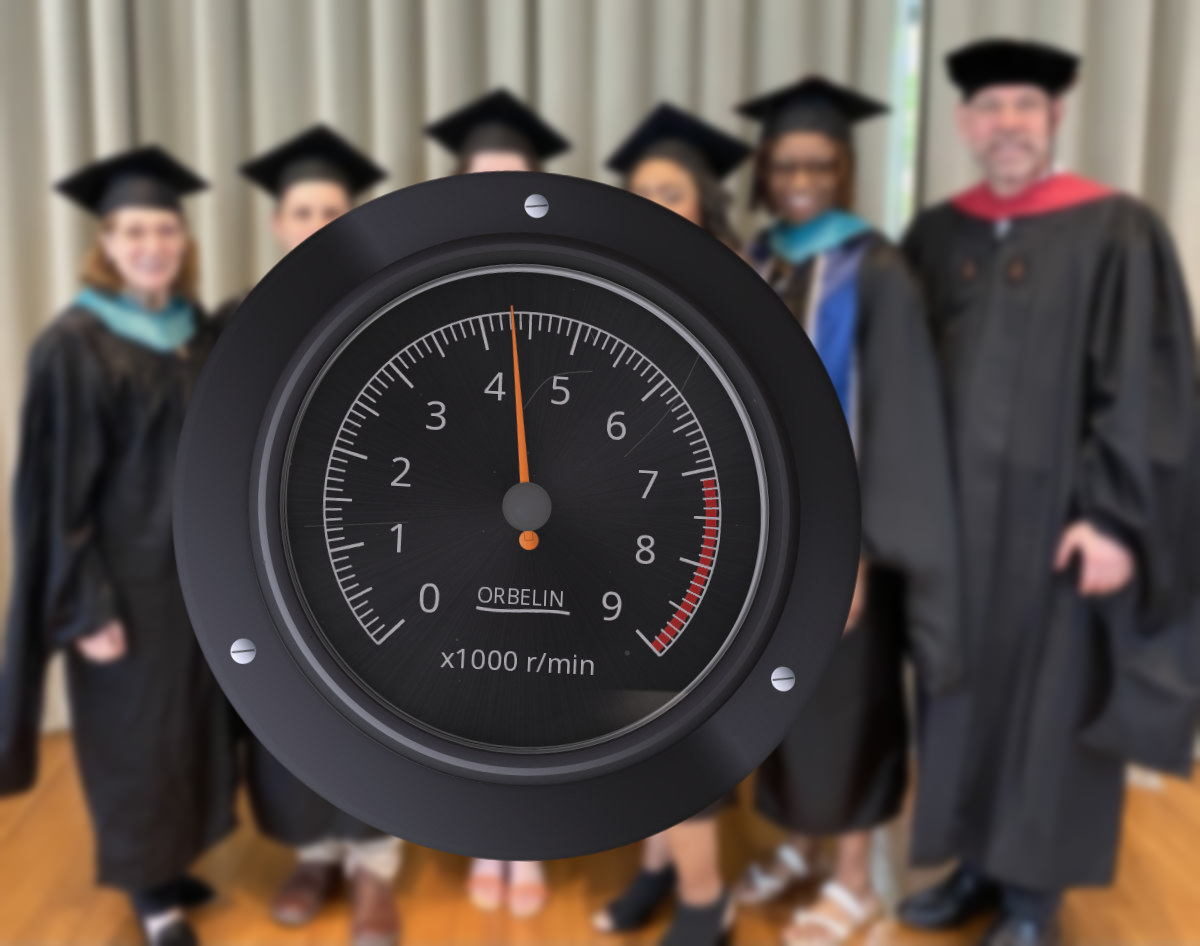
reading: 4300 (rpm)
